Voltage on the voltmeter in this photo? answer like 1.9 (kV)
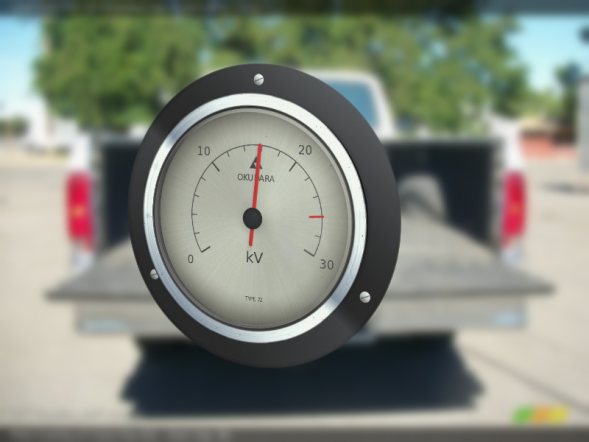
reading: 16 (kV)
